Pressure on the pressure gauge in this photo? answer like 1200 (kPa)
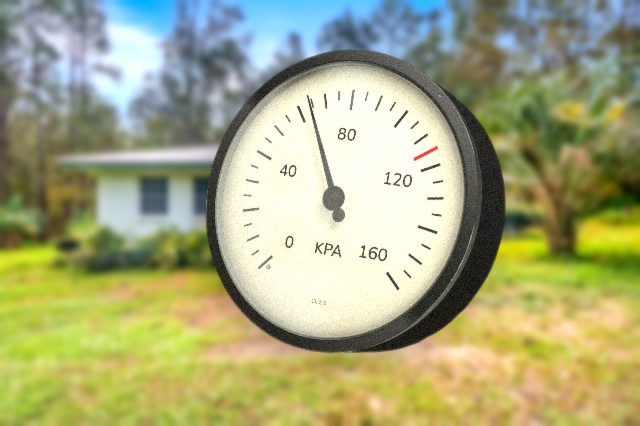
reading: 65 (kPa)
